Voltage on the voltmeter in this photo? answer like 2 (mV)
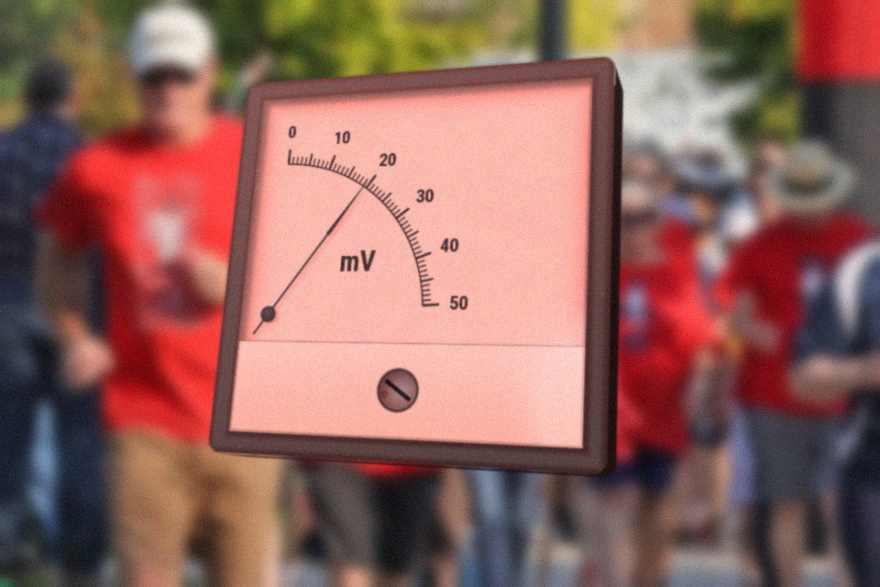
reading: 20 (mV)
